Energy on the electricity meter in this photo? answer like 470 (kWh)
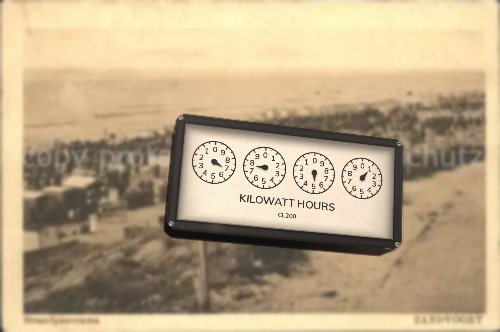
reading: 6751 (kWh)
